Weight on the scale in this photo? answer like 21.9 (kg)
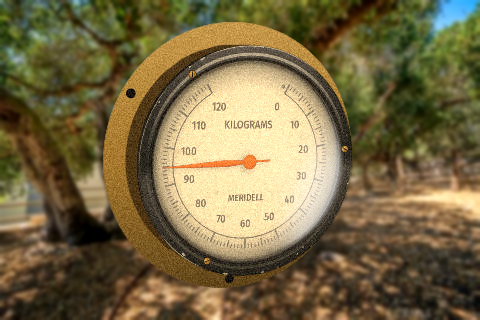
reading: 95 (kg)
